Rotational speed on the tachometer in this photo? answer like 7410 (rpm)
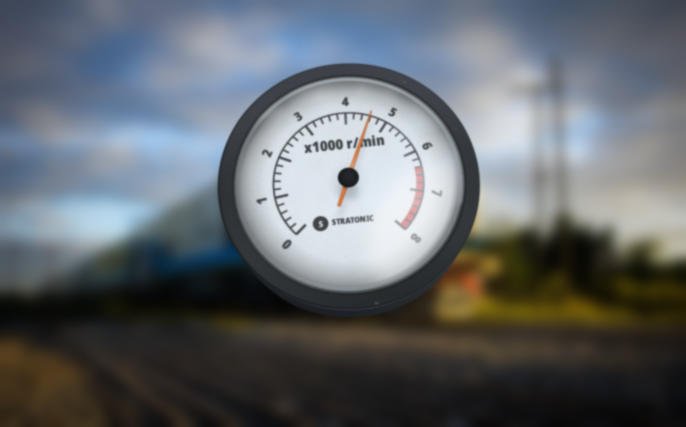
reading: 4600 (rpm)
